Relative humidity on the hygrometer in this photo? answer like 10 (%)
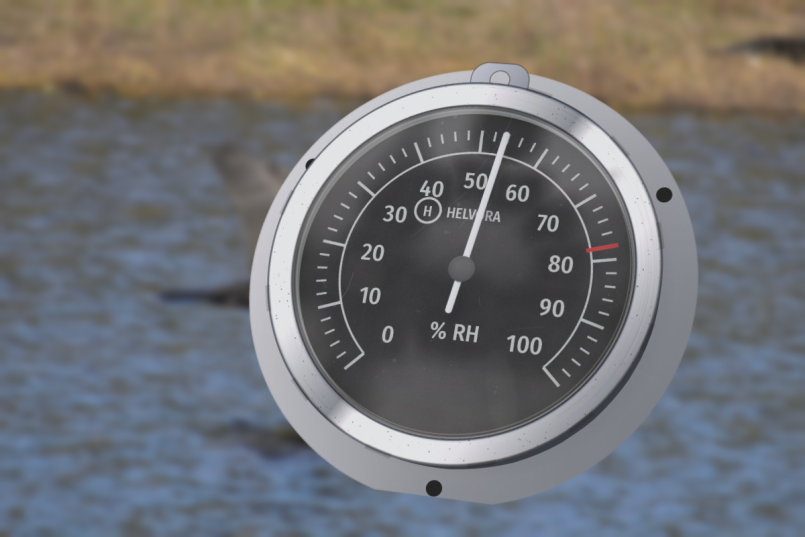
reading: 54 (%)
